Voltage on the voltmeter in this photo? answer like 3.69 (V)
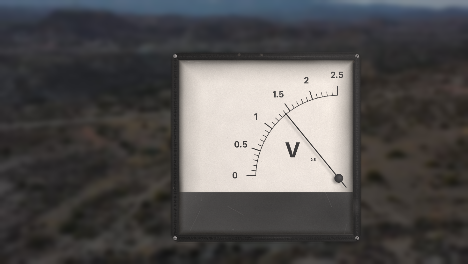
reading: 1.4 (V)
